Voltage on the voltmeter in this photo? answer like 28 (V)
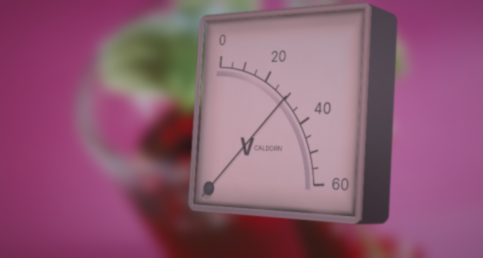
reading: 30 (V)
